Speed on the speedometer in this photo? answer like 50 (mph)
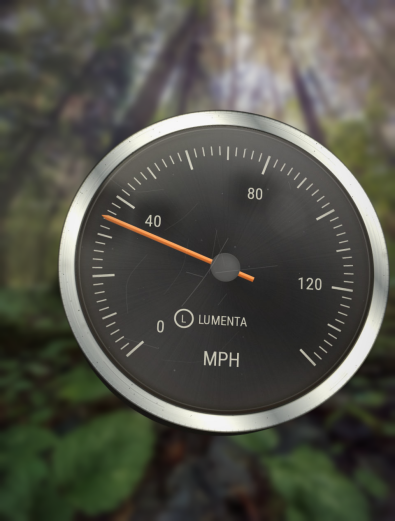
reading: 34 (mph)
